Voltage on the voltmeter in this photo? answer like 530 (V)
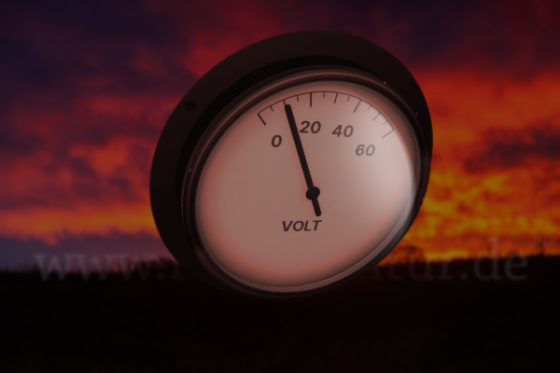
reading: 10 (V)
